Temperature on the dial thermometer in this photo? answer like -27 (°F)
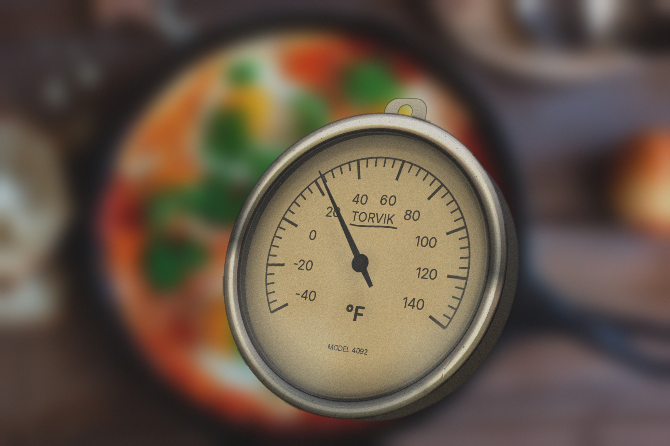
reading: 24 (°F)
